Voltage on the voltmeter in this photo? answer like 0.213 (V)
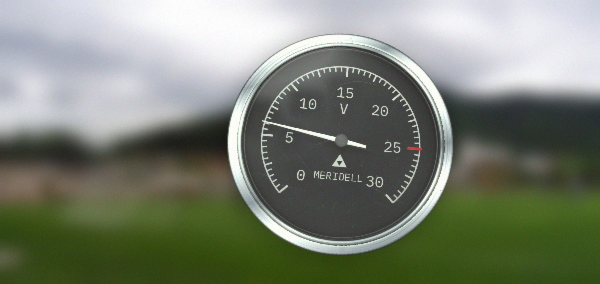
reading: 6 (V)
